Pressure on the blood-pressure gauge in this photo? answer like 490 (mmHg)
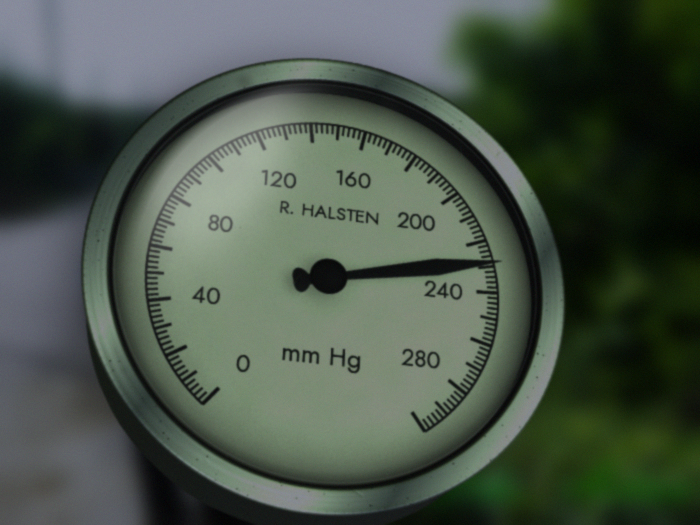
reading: 230 (mmHg)
